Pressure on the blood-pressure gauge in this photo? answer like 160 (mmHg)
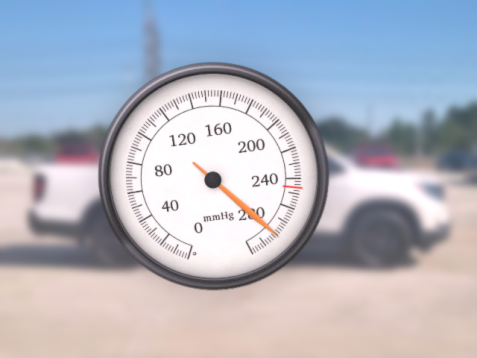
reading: 280 (mmHg)
